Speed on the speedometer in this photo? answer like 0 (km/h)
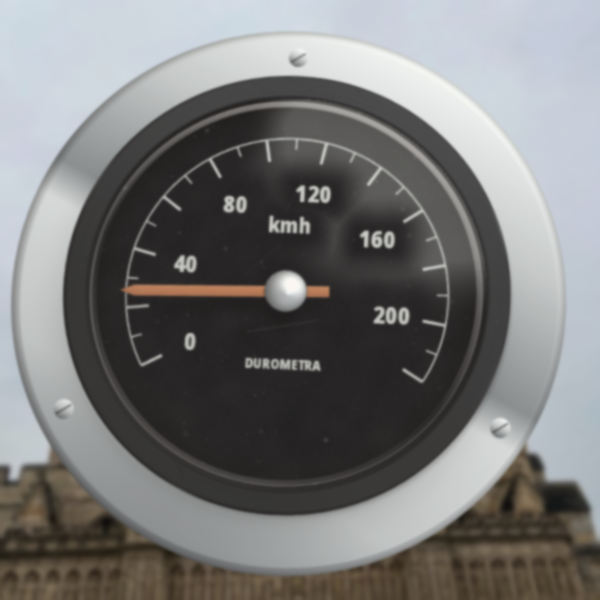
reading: 25 (km/h)
